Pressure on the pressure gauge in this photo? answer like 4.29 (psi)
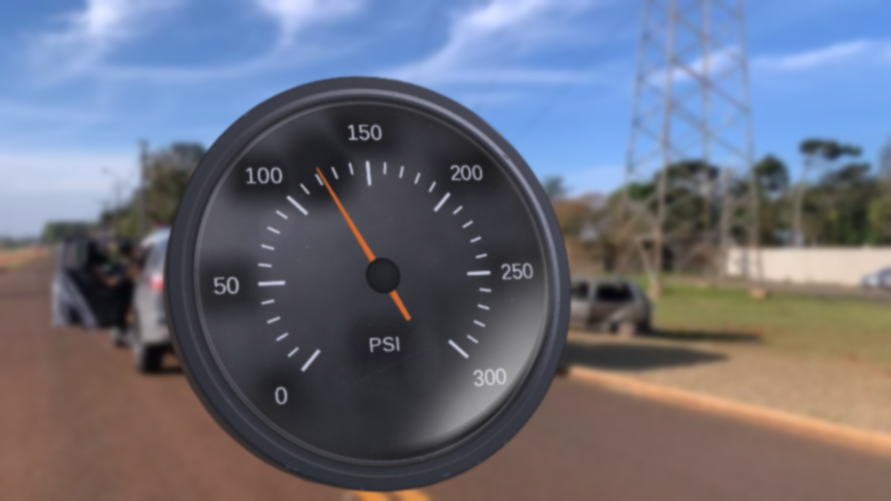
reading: 120 (psi)
